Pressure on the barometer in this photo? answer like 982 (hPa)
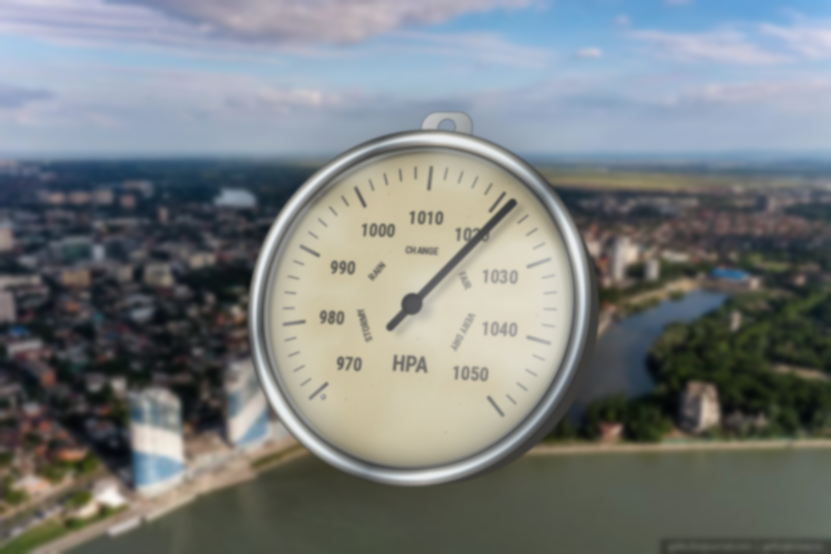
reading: 1022 (hPa)
